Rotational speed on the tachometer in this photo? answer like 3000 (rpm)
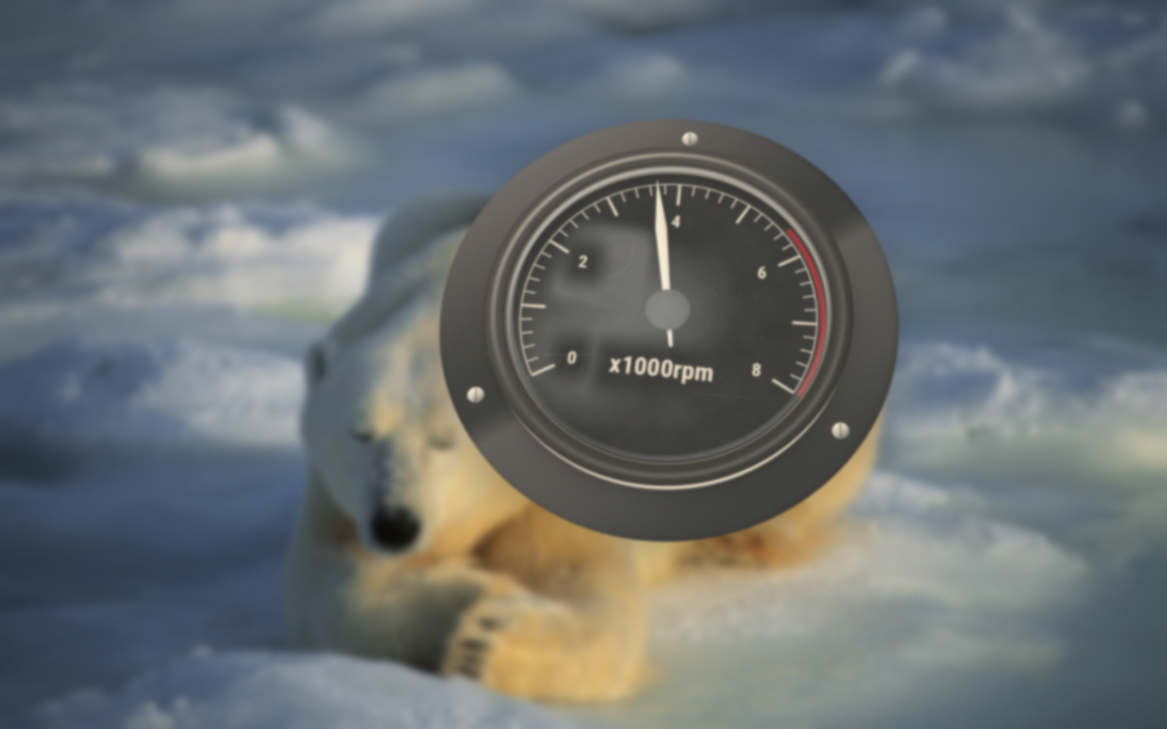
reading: 3700 (rpm)
